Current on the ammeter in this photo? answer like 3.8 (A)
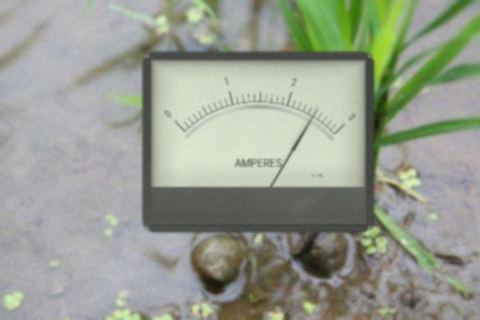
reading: 2.5 (A)
